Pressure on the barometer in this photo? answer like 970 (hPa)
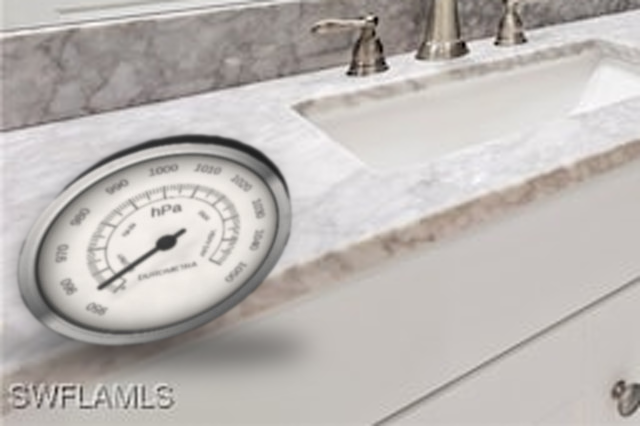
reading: 955 (hPa)
